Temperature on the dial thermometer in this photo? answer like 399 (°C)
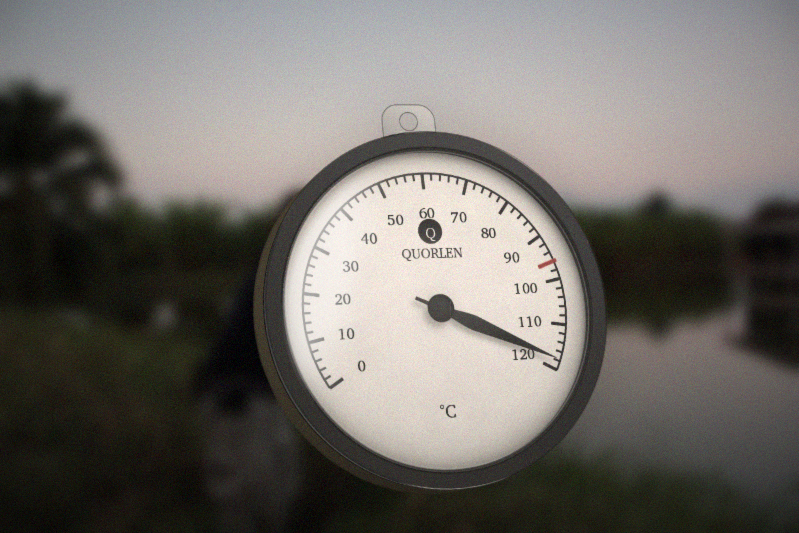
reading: 118 (°C)
